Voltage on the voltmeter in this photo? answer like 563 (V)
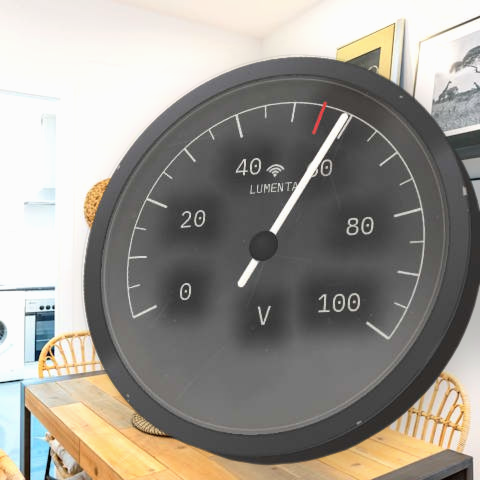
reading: 60 (V)
